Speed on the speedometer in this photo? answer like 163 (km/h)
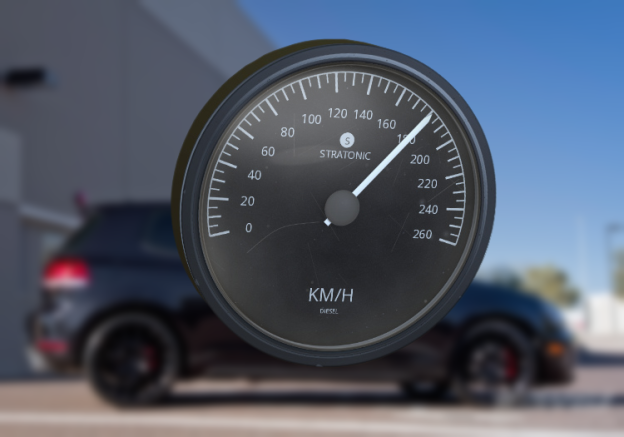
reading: 180 (km/h)
